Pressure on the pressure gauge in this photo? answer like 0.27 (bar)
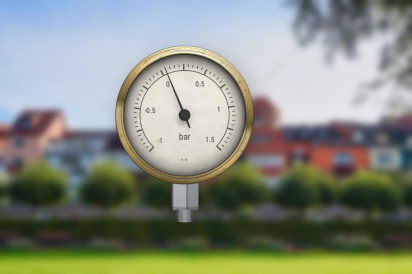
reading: 0.05 (bar)
